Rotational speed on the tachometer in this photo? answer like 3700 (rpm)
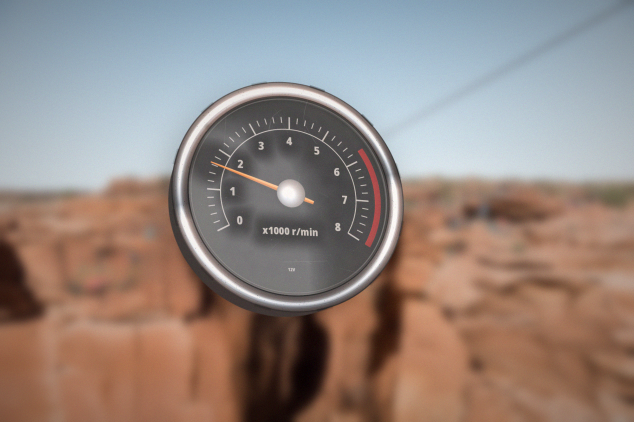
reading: 1600 (rpm)
